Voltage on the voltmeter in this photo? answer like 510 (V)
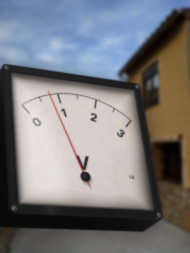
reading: 0.75 (V)
